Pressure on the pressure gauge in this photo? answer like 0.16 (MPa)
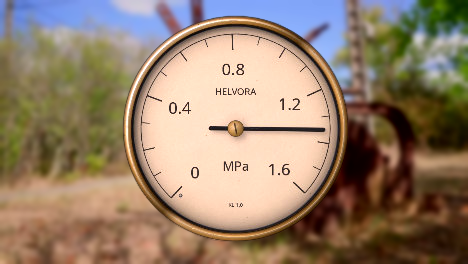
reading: 1.35 (MPa)
